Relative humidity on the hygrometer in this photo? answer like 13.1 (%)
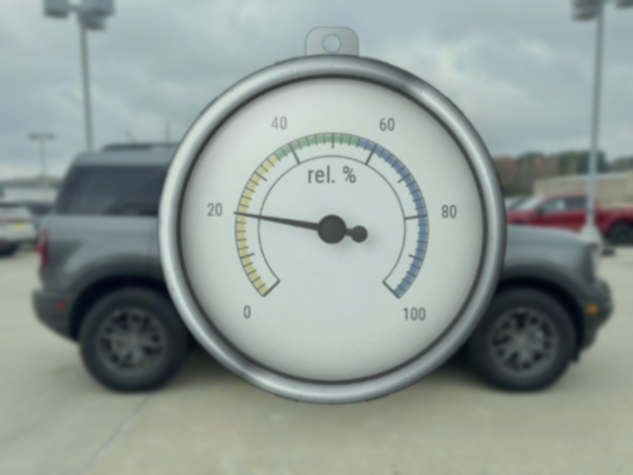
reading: 20 (%)
